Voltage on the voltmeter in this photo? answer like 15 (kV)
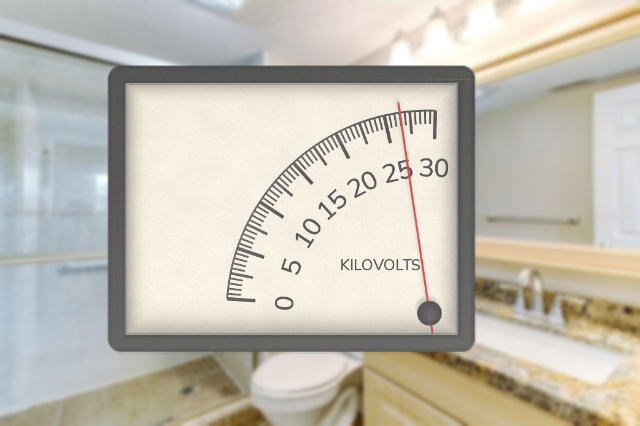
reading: 26.5 (kV)
